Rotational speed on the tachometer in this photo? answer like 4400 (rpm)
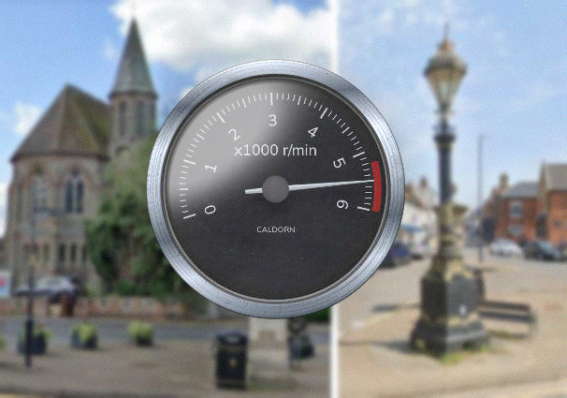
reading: 5500 (rpm)
